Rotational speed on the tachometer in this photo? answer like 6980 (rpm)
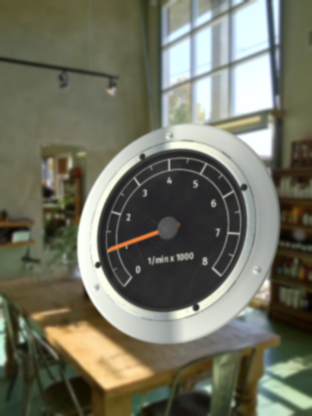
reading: 1000 (rpm)
